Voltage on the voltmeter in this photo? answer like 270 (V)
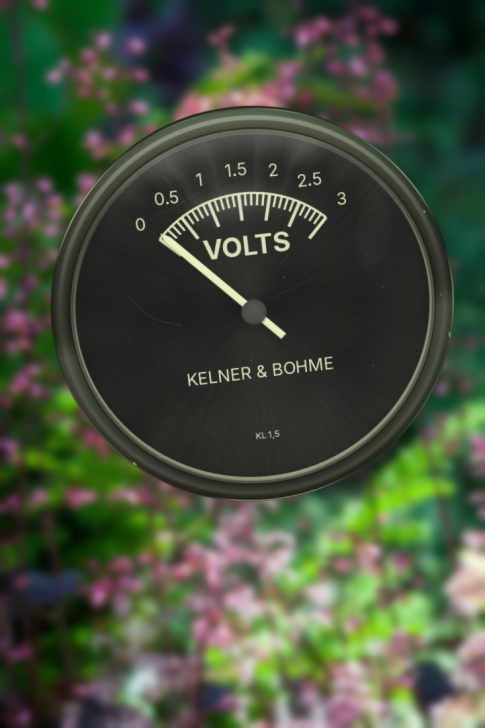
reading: 0.1 (V)
